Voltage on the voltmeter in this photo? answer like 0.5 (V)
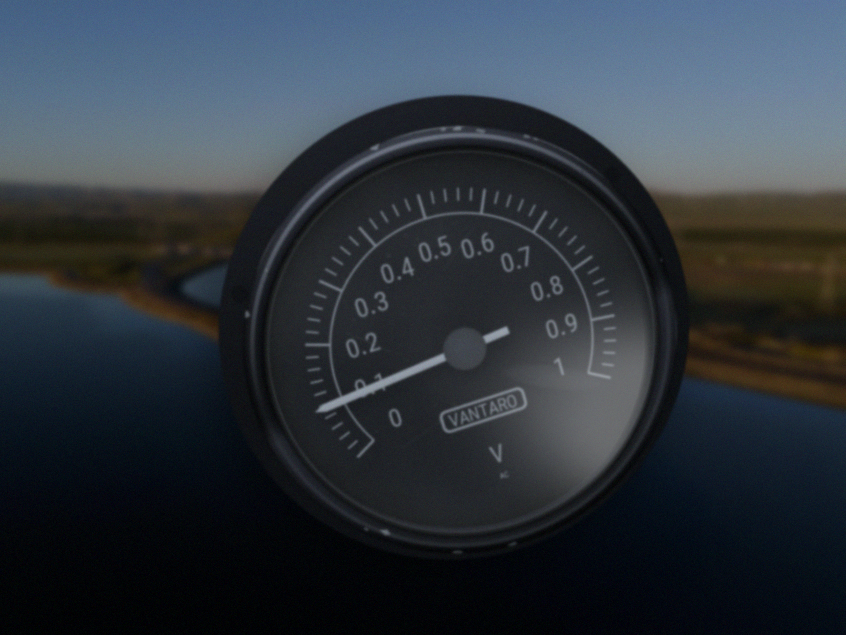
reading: 0.1 (V)
